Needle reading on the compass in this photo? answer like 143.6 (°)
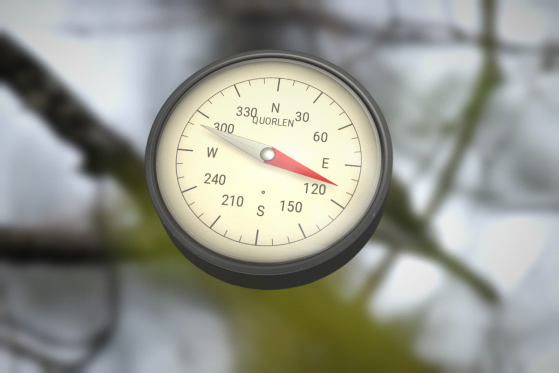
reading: 110 (°)
